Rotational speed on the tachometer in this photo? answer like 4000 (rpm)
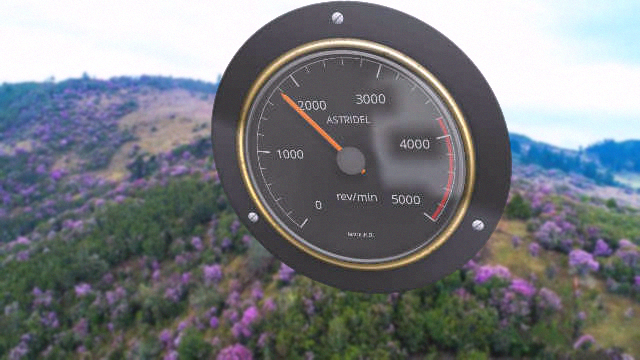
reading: 1800 (rpm)
